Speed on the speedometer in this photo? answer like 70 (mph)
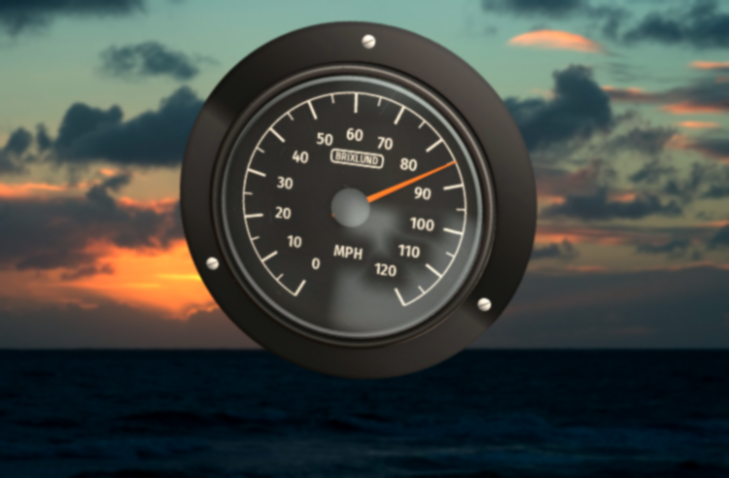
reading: 85 (mph)
